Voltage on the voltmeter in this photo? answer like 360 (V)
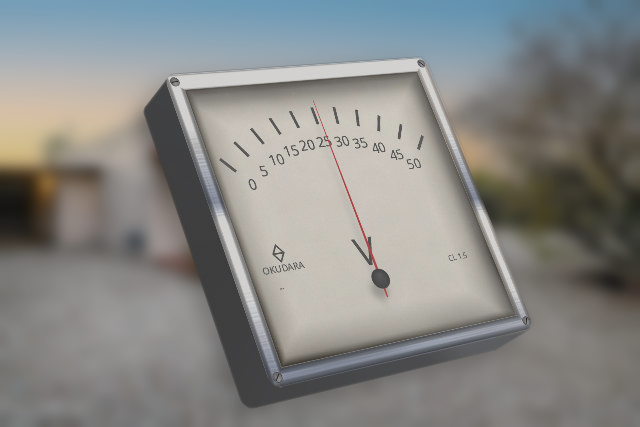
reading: 25 (V)
